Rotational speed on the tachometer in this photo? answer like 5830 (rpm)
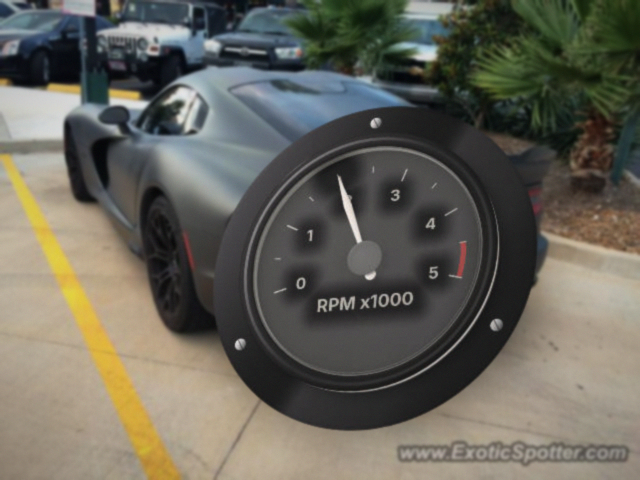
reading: 2000 (rpm)
